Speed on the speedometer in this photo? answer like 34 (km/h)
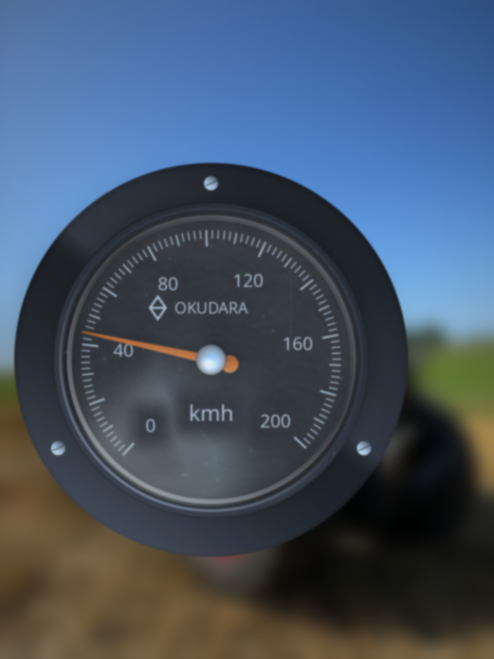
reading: 44 (km/h)
